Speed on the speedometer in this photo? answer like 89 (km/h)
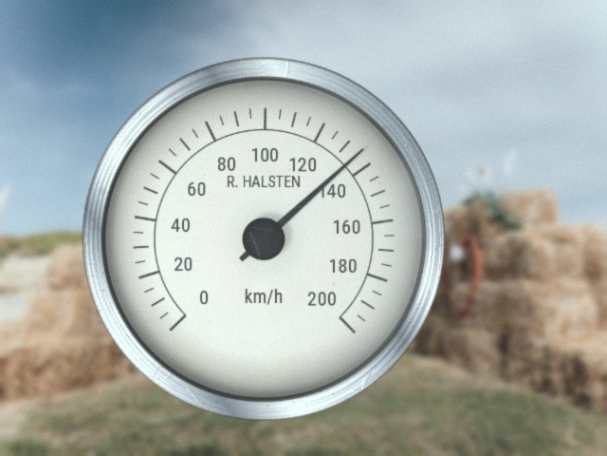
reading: 135 (km/h)
